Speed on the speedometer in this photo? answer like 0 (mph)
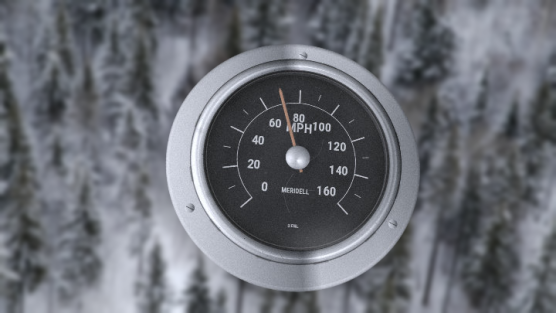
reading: 70 (mph)
